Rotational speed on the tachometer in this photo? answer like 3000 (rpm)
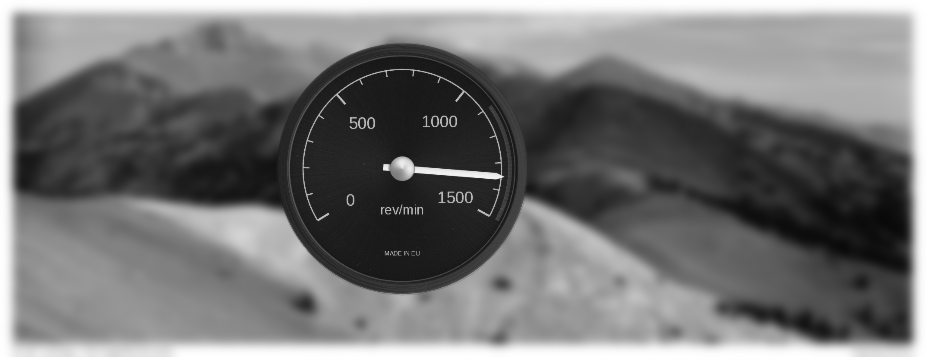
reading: 1350 (rpm)
